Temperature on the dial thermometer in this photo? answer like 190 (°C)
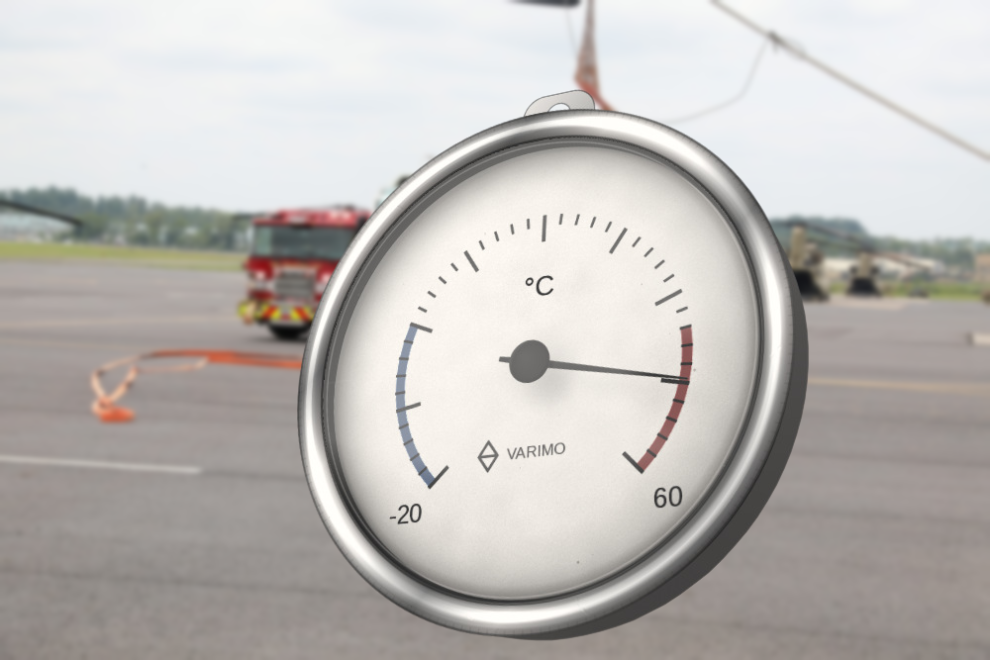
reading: 50 (°C)
